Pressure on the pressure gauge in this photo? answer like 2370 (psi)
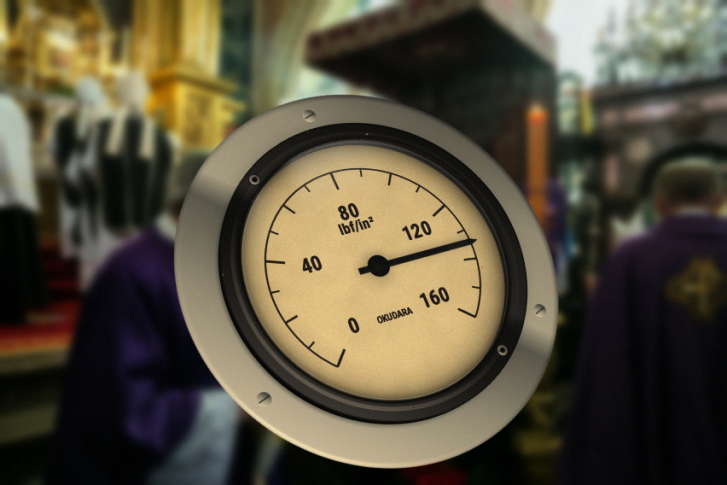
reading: 135 (psi)
